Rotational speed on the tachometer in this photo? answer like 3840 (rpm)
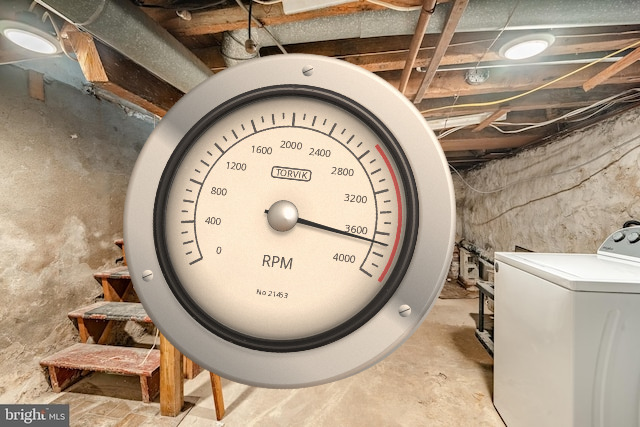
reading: 3700 (rpm)
